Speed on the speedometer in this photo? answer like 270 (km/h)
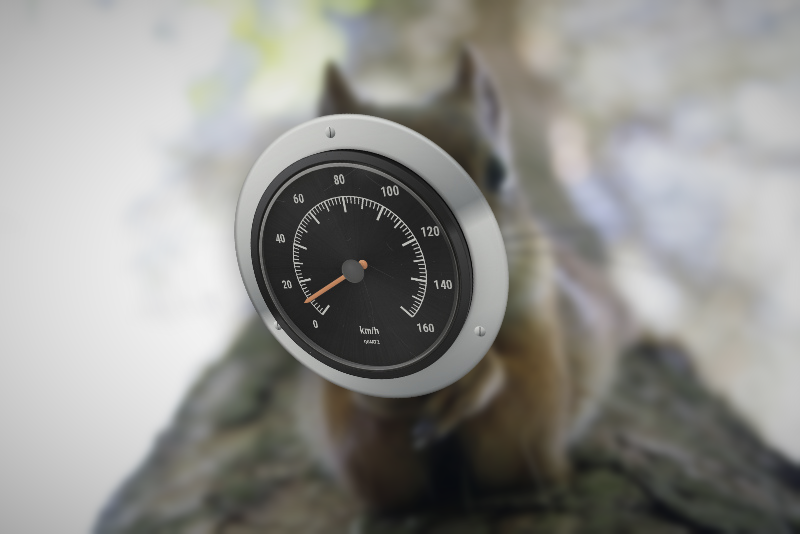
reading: 10 (km/h)
